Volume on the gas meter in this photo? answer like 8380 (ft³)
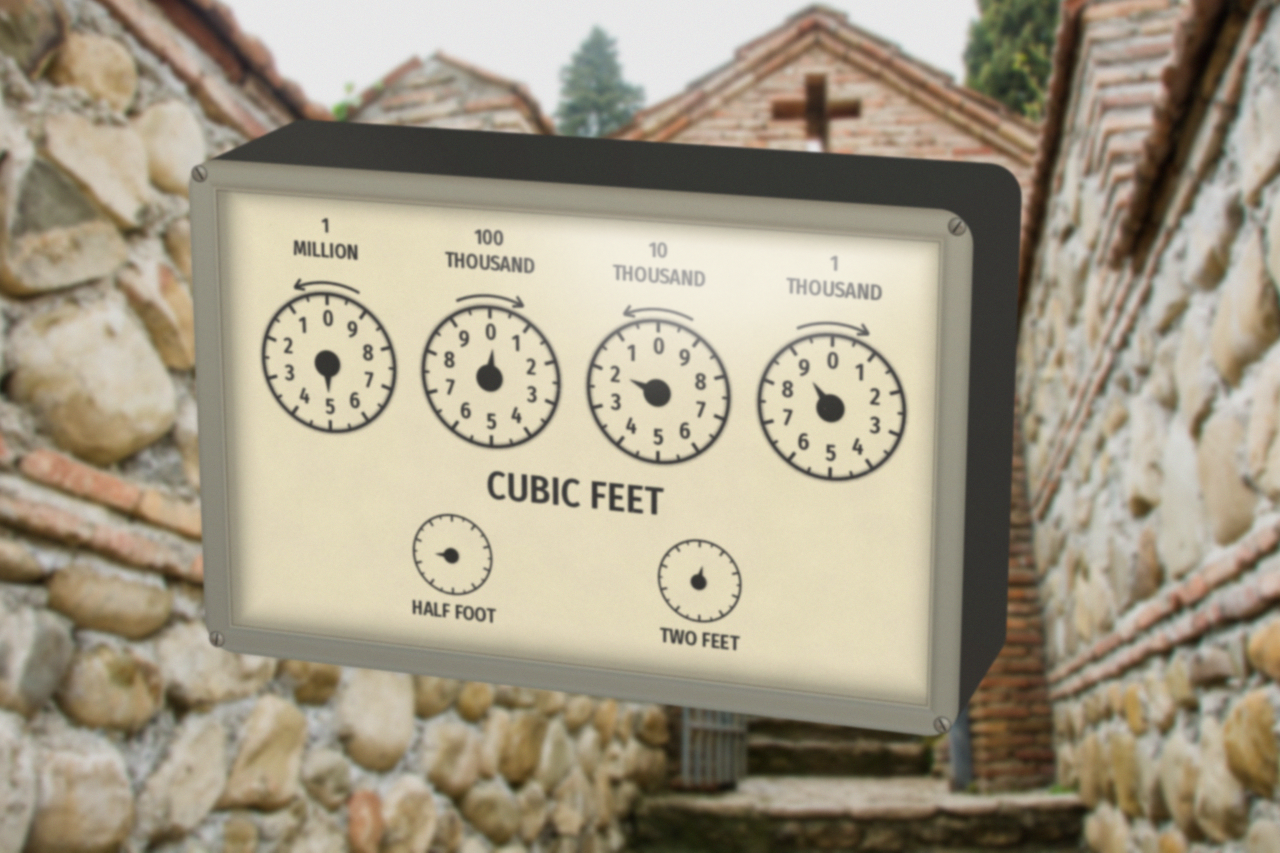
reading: 501900 (ft³)
